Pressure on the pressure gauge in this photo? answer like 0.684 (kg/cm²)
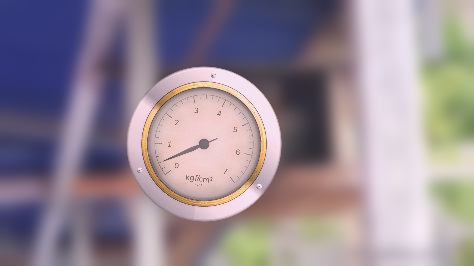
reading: 0.4 (kg/cm²)
